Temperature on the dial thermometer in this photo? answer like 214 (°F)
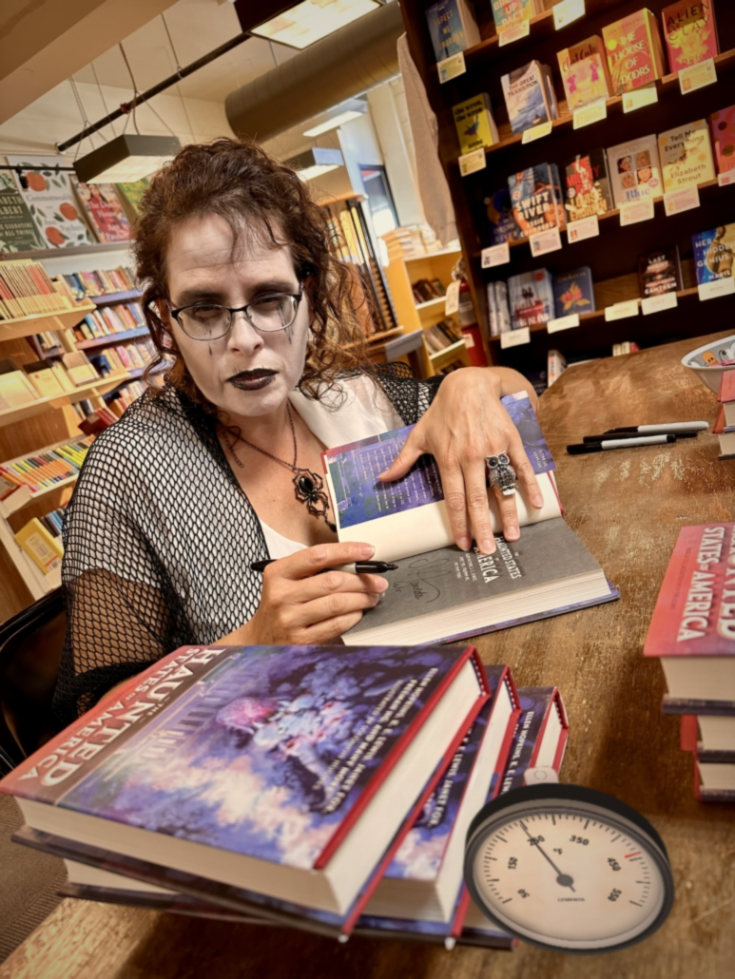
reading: 250 (°F)
